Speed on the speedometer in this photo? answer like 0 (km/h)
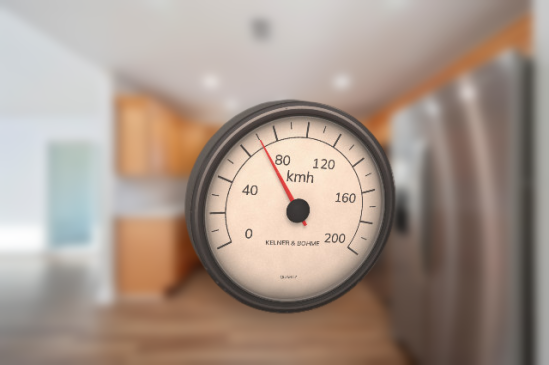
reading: 70 (km/h)
